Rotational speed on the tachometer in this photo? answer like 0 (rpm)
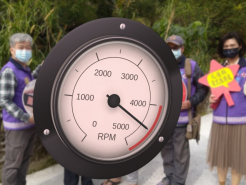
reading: 4500 (rpm)
